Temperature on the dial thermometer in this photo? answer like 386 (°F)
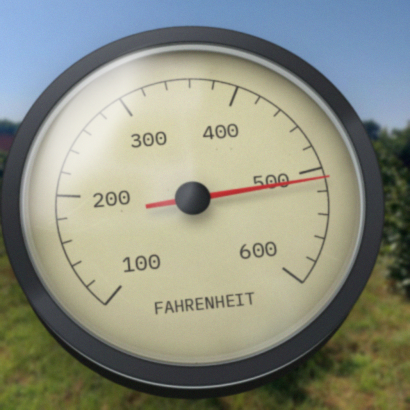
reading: 510 (°F)
